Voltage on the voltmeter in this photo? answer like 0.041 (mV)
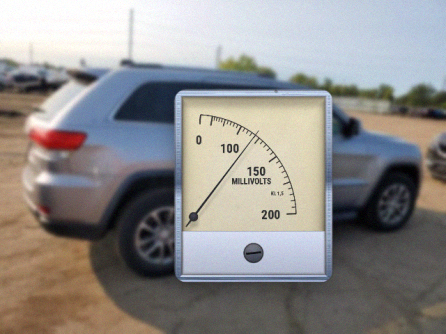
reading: 120 (mV)
